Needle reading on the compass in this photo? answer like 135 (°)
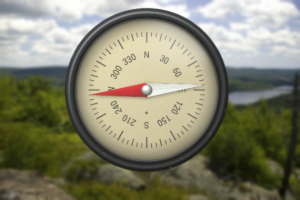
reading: 265 (°)
